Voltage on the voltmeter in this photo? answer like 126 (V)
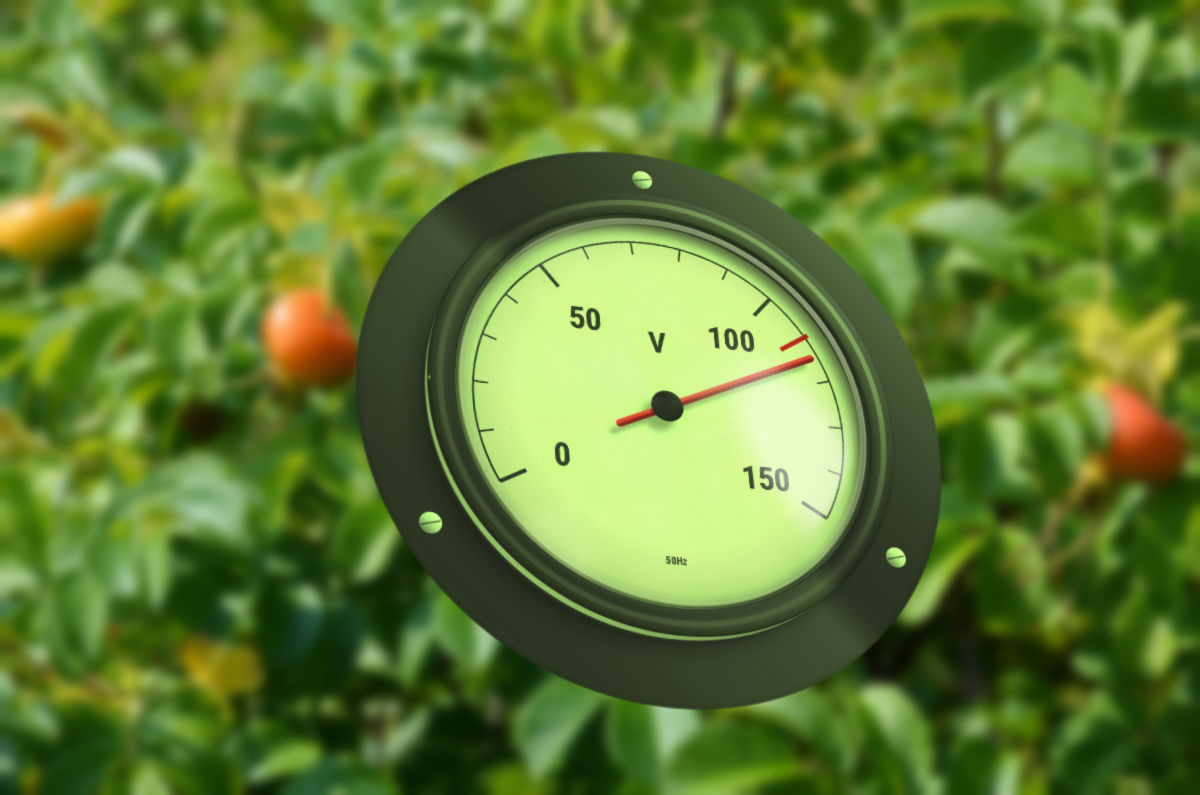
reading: 115 (V)
